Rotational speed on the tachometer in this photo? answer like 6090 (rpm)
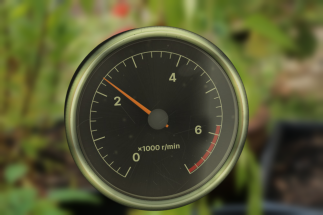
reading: 2300 (rpm)
